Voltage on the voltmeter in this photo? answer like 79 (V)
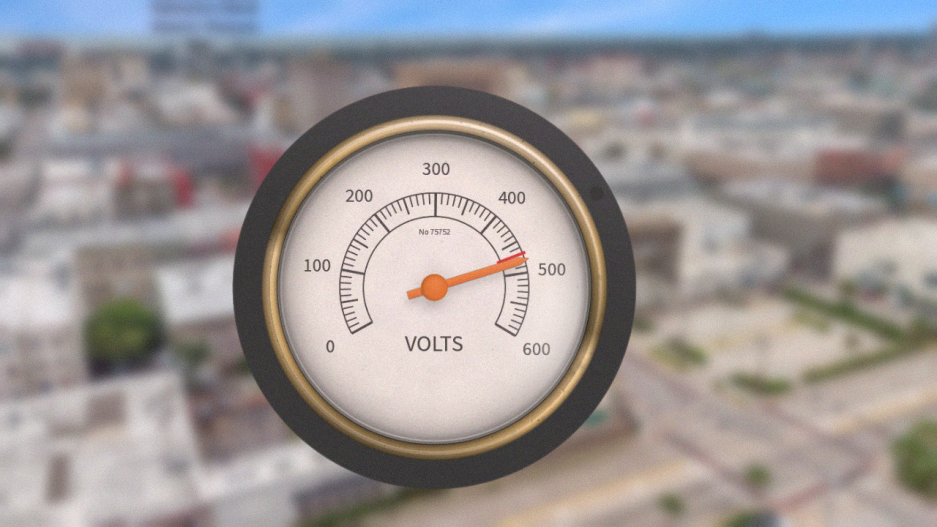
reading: 480 (V)
